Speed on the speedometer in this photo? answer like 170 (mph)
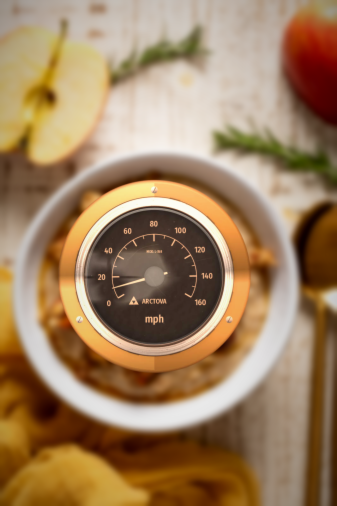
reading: 10 (mph)
